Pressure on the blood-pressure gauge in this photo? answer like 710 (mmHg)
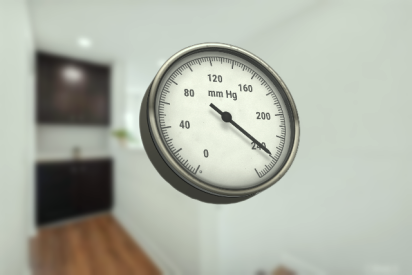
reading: 240 (mmHg)
